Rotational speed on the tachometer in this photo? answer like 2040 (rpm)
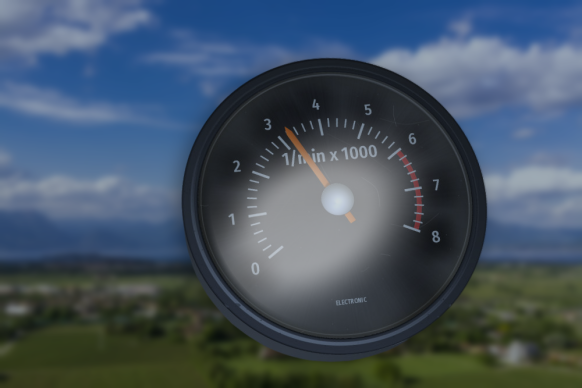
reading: 3200 (rpm)
